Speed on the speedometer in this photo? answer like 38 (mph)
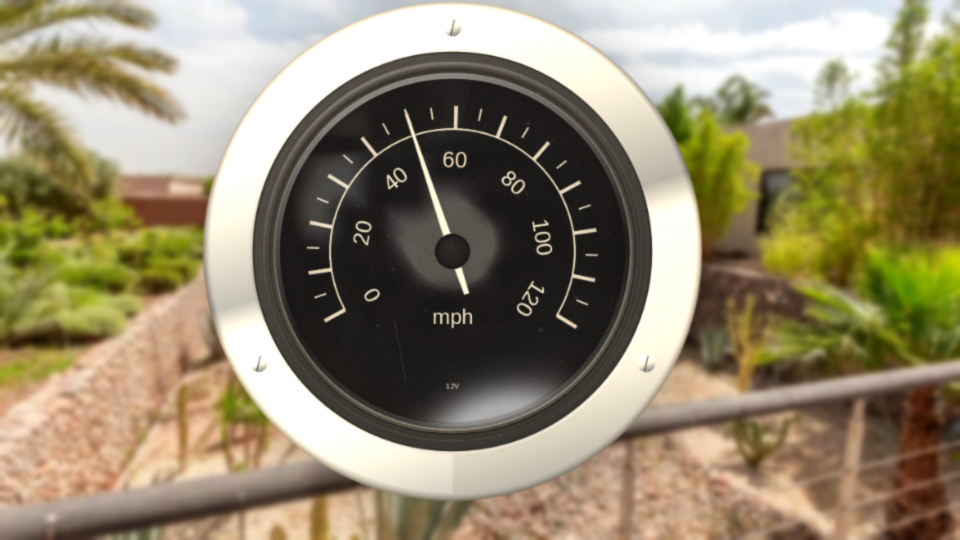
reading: 50 (mph)
